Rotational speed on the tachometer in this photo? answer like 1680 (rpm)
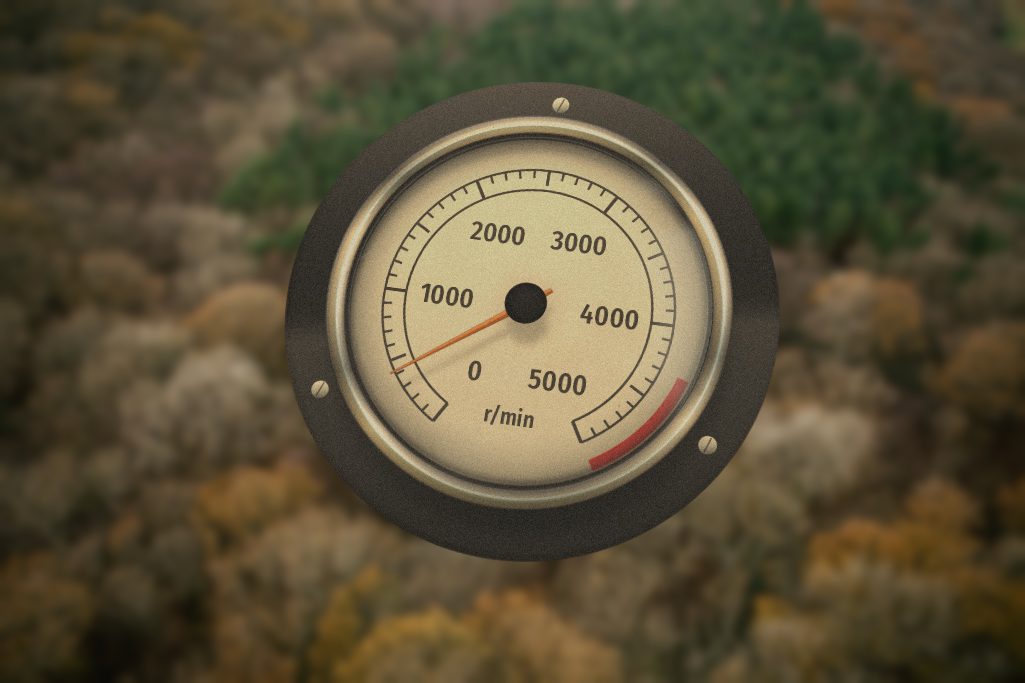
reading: 400 (rpm)
